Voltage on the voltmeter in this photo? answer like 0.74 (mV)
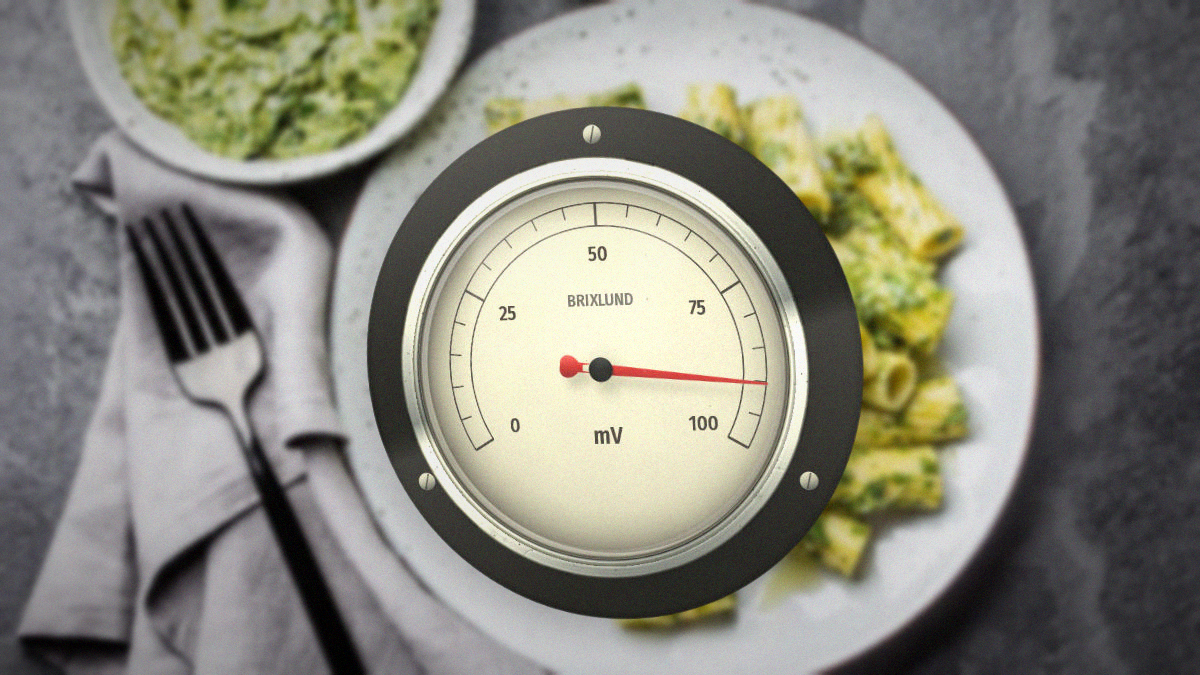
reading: 90 (mV)
